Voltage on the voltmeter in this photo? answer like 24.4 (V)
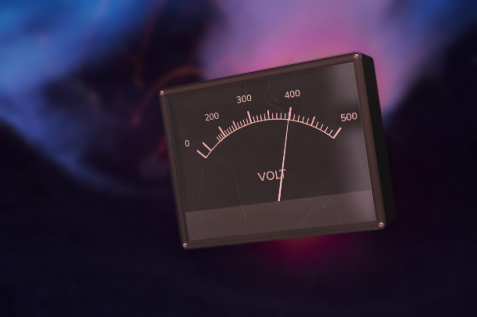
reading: 400 (V)
